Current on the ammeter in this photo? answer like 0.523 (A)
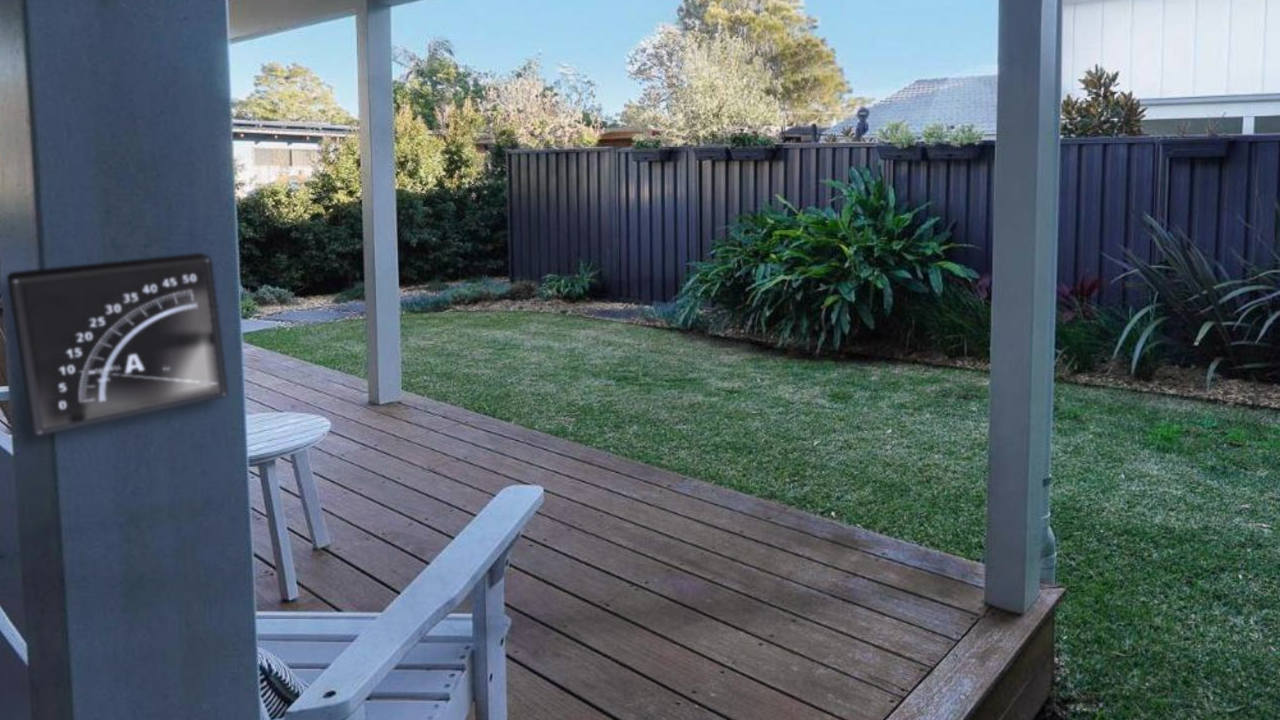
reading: 10 (A)
